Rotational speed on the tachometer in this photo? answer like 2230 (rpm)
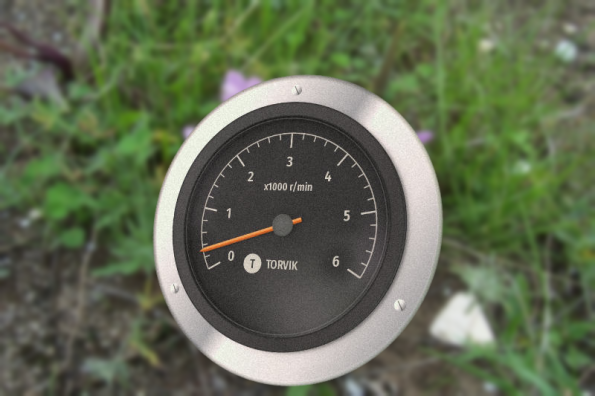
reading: 300 (rpm)
